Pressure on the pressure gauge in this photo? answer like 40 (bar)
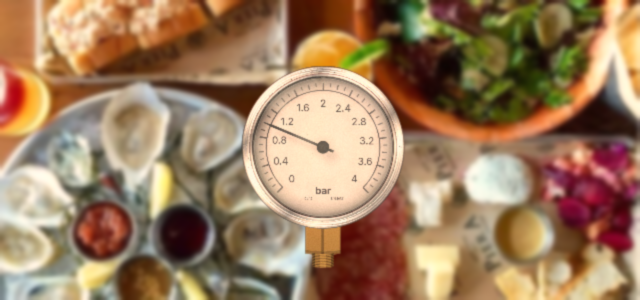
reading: 1 (bar)
